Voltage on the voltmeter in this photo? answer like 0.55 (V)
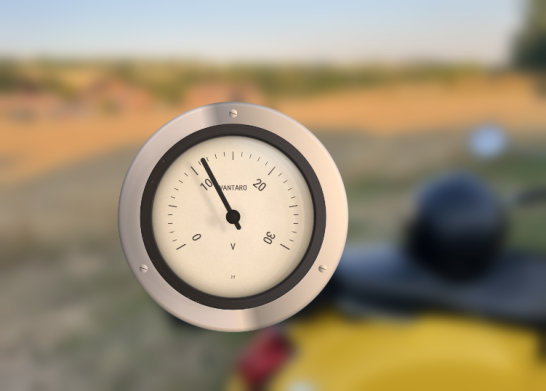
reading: 11.5 (V)
